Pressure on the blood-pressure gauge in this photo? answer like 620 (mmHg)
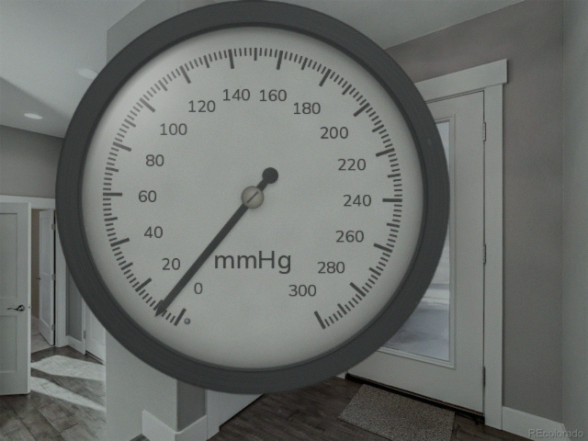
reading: 8 (mmHg)
